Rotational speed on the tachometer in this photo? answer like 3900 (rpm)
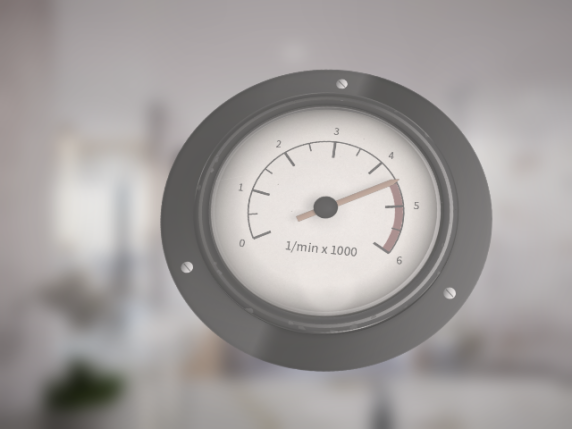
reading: 4500 (rpm)
